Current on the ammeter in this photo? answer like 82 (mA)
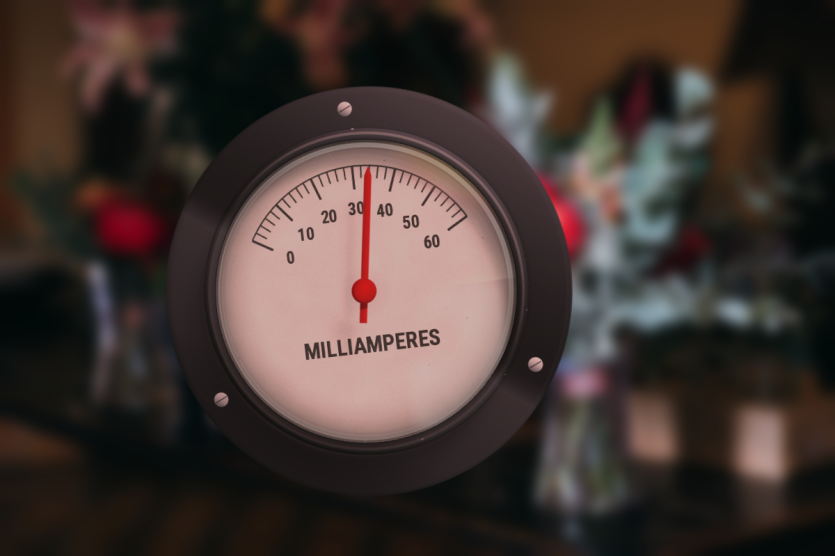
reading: 34 (mA)
